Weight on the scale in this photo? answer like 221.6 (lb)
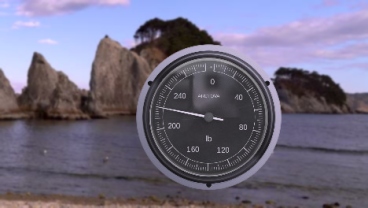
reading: 220 (lb)
